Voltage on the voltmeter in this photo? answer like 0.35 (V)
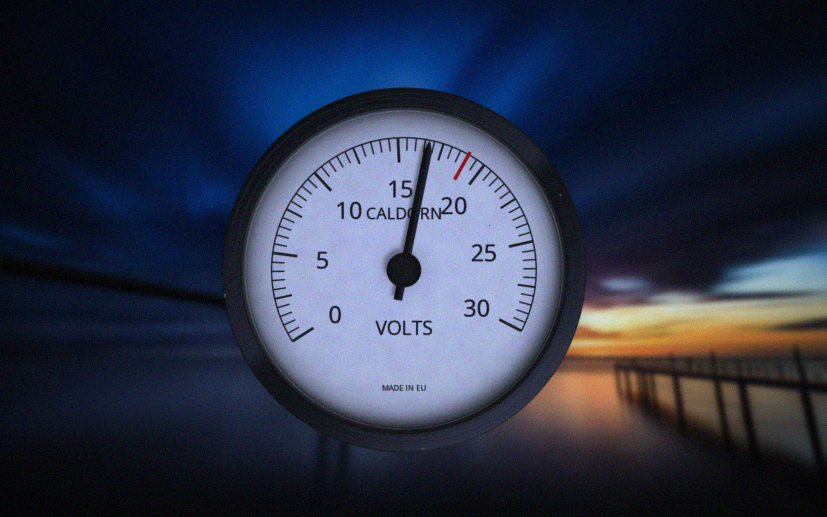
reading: 16.75 (V)
